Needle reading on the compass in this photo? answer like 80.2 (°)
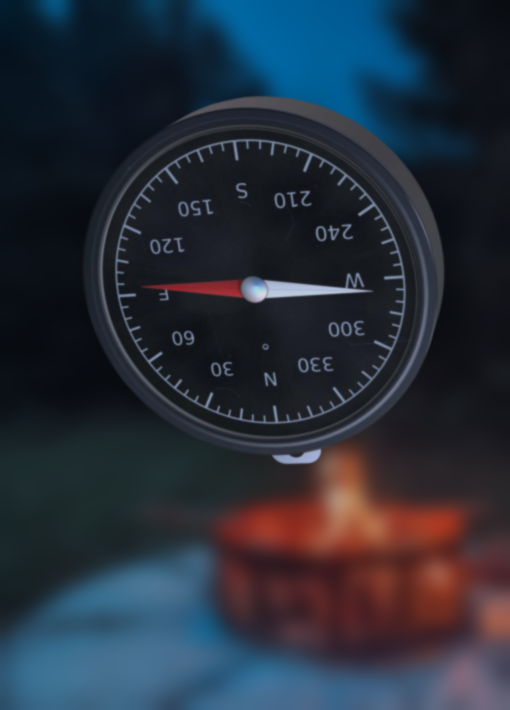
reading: 95 (°)
